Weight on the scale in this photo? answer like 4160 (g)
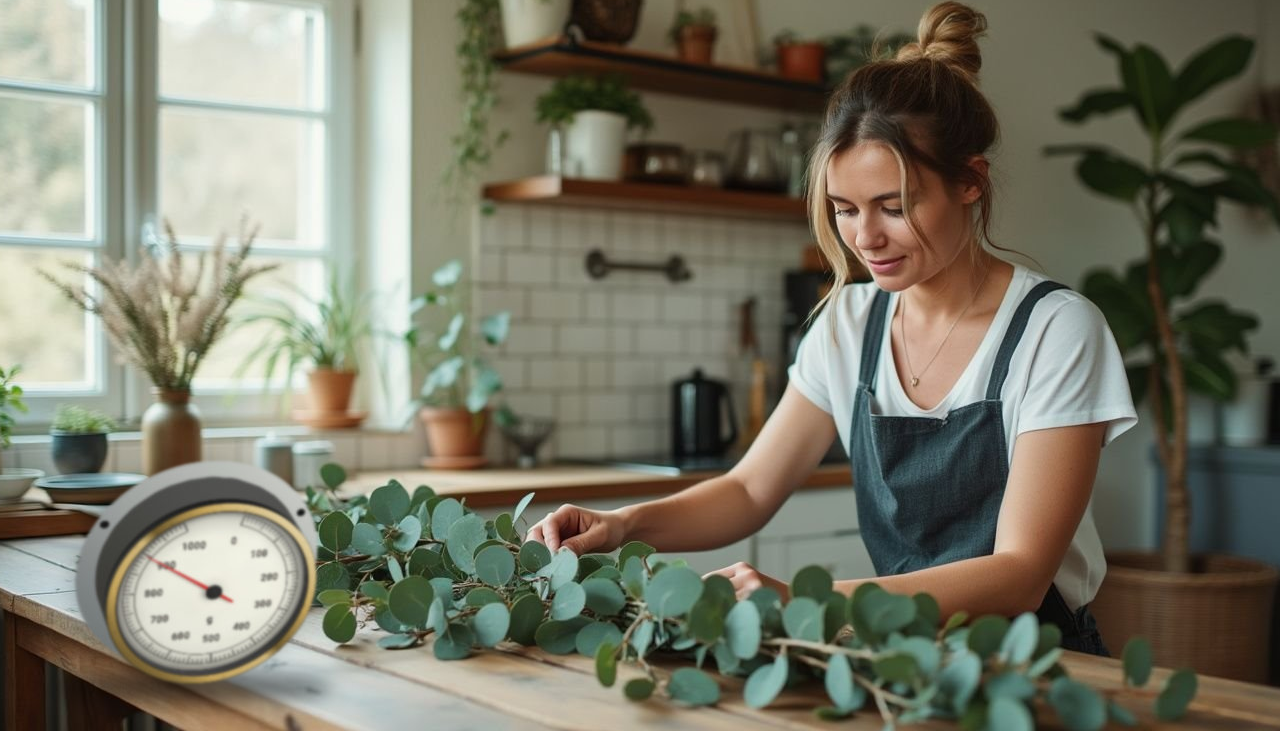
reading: 900 (g)
